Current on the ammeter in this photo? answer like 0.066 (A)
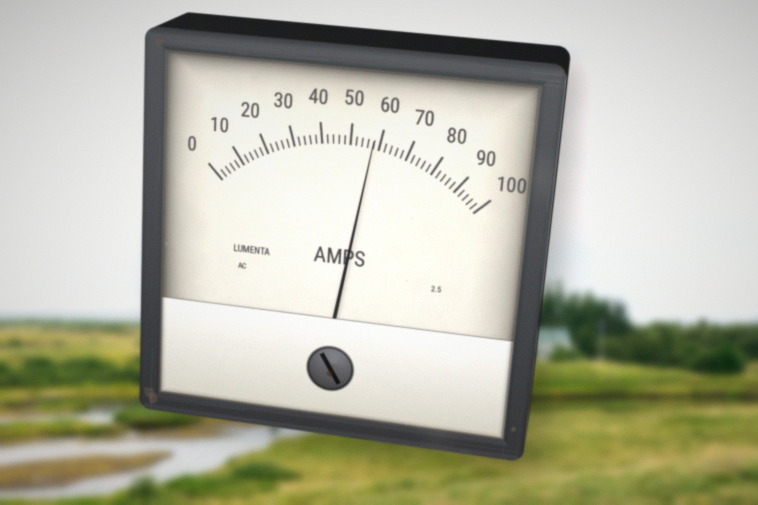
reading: 58 (A)
